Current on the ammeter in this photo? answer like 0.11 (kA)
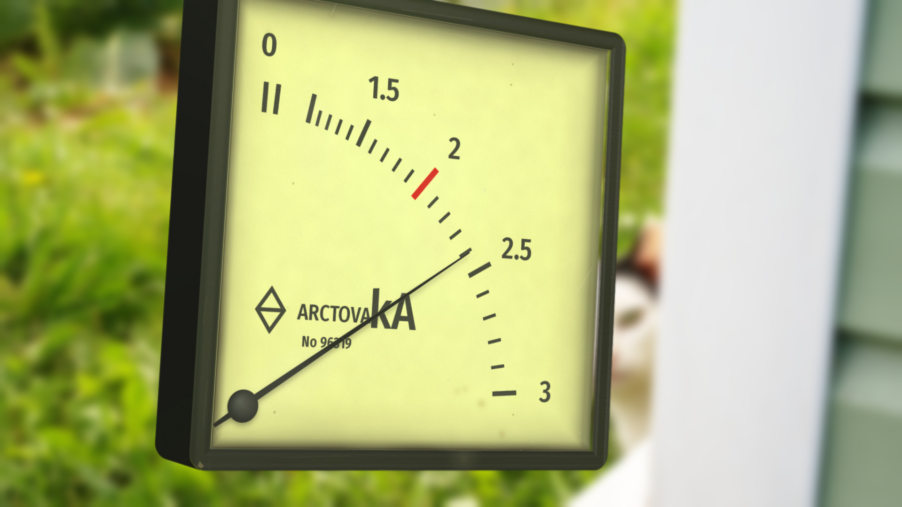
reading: 2.4 (kA)
